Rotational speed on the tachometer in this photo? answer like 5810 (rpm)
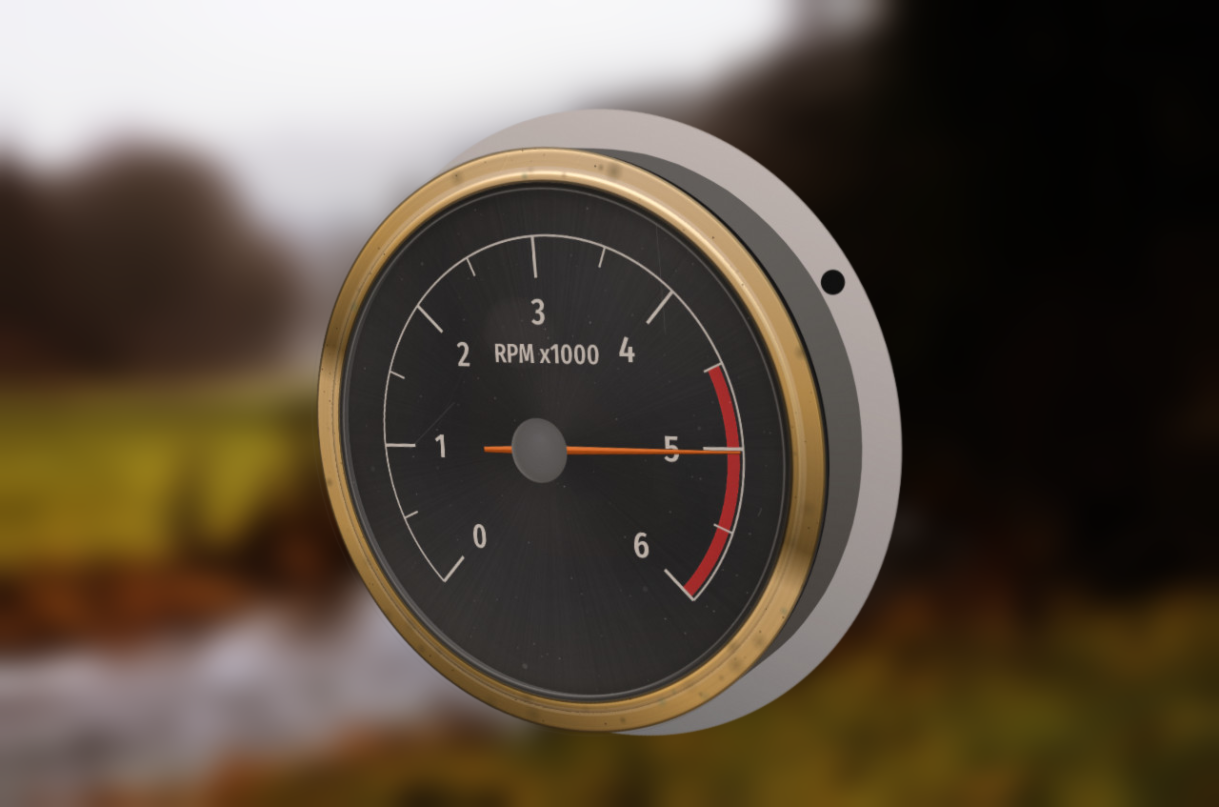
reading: 5000 (rpm)
